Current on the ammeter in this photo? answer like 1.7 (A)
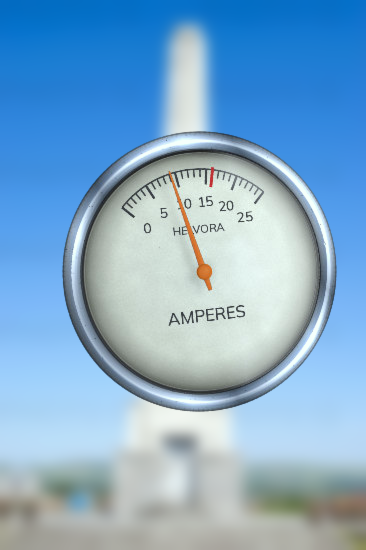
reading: 9 (A)
